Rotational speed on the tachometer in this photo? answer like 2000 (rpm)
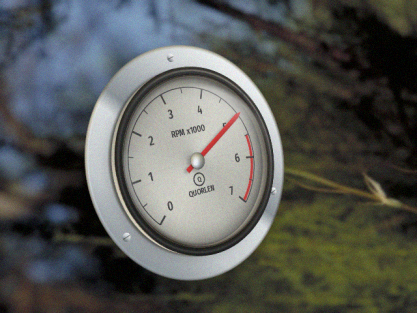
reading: 5000 (rpm)
